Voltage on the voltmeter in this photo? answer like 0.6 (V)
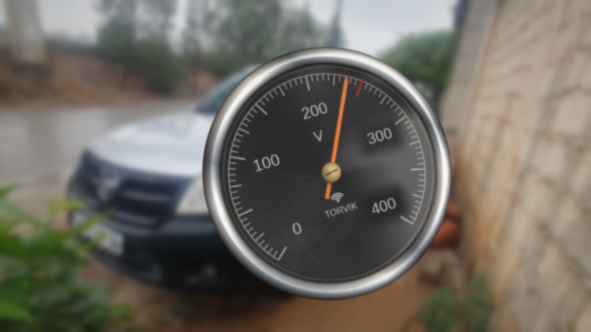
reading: 235 (V)
